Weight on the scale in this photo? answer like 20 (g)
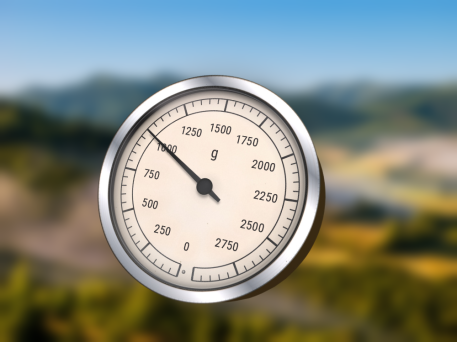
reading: 1000 (g)
